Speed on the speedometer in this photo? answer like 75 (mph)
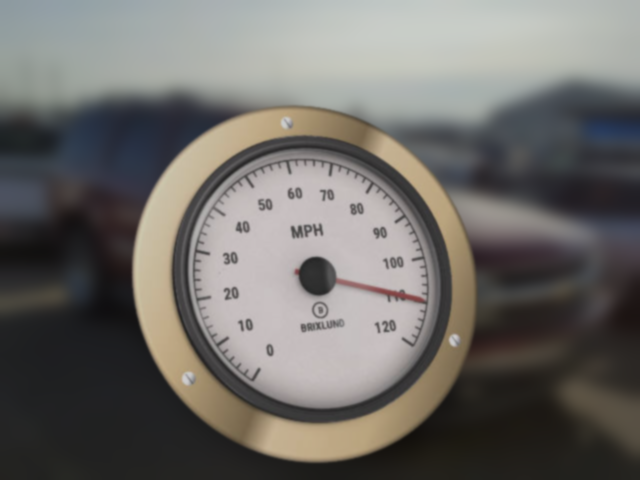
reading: 110 (mph)
